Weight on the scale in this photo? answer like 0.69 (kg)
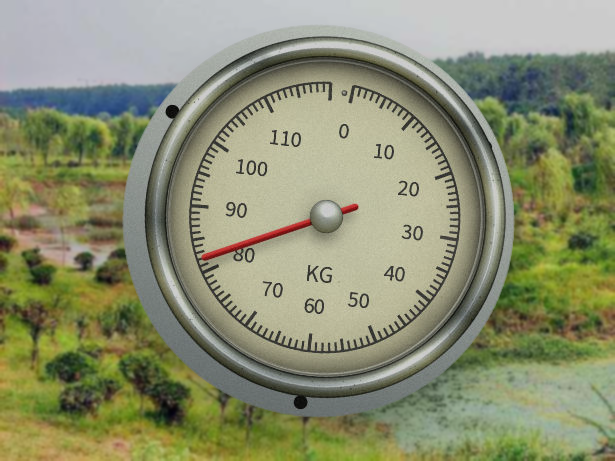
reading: 82 (kg)
